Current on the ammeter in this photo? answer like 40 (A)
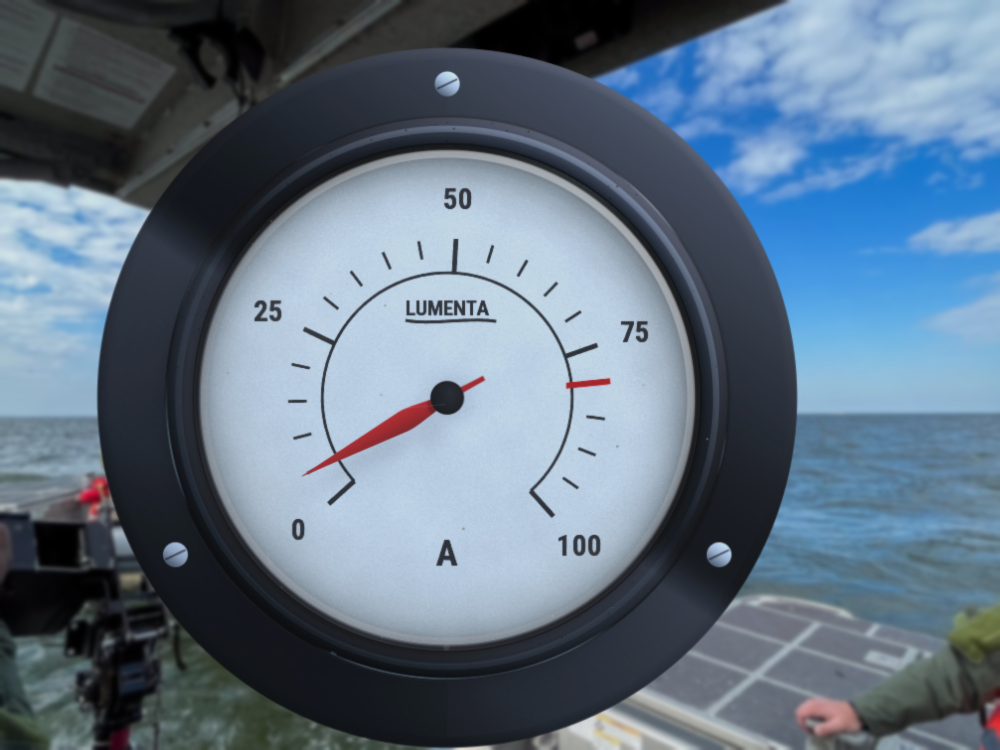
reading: 5 (A)
